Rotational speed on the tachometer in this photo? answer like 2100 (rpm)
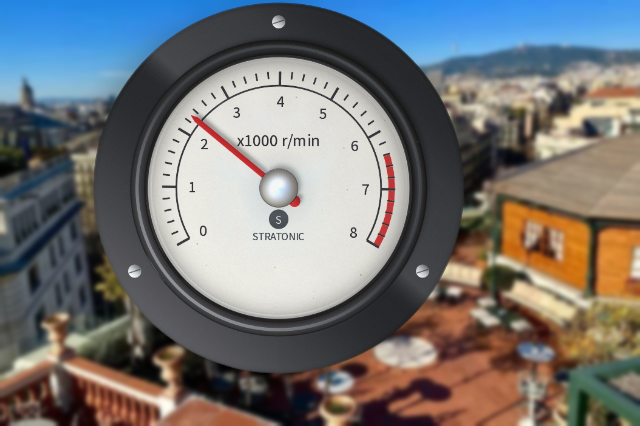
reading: 2300 (rpm)
